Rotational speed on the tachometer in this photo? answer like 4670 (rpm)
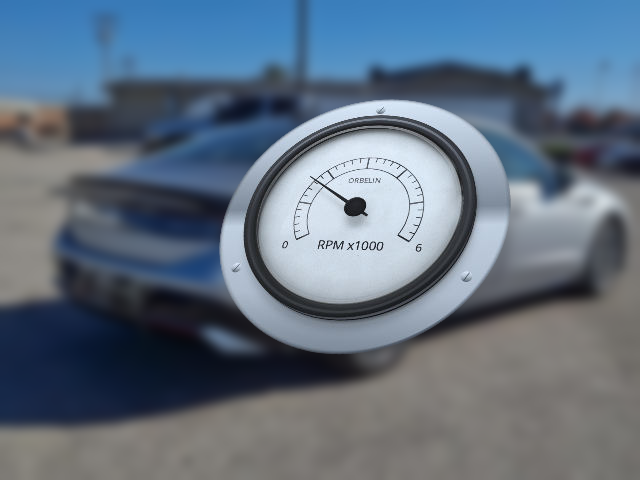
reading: 1600 (rpm)
